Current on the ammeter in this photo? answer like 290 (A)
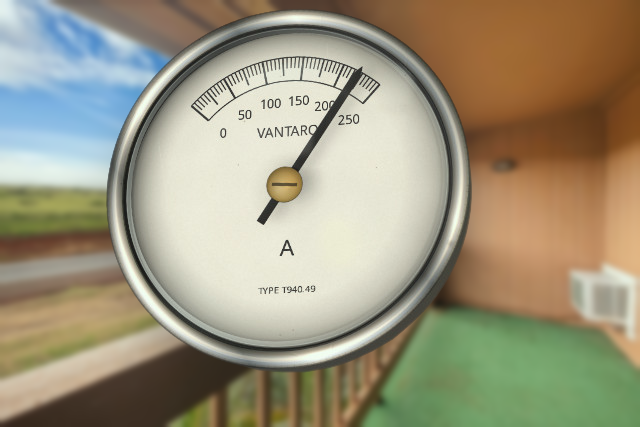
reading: 225 (A)
